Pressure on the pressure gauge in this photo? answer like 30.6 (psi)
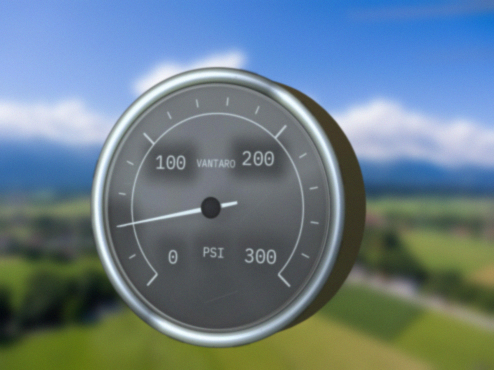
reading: 40 (psi)
